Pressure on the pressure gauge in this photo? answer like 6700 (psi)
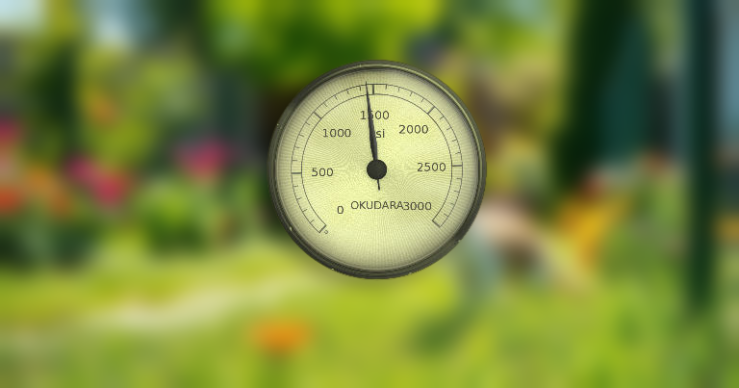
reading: 1450 (psi)
